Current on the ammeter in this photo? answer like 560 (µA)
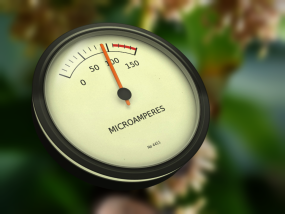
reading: 90 (µA)
